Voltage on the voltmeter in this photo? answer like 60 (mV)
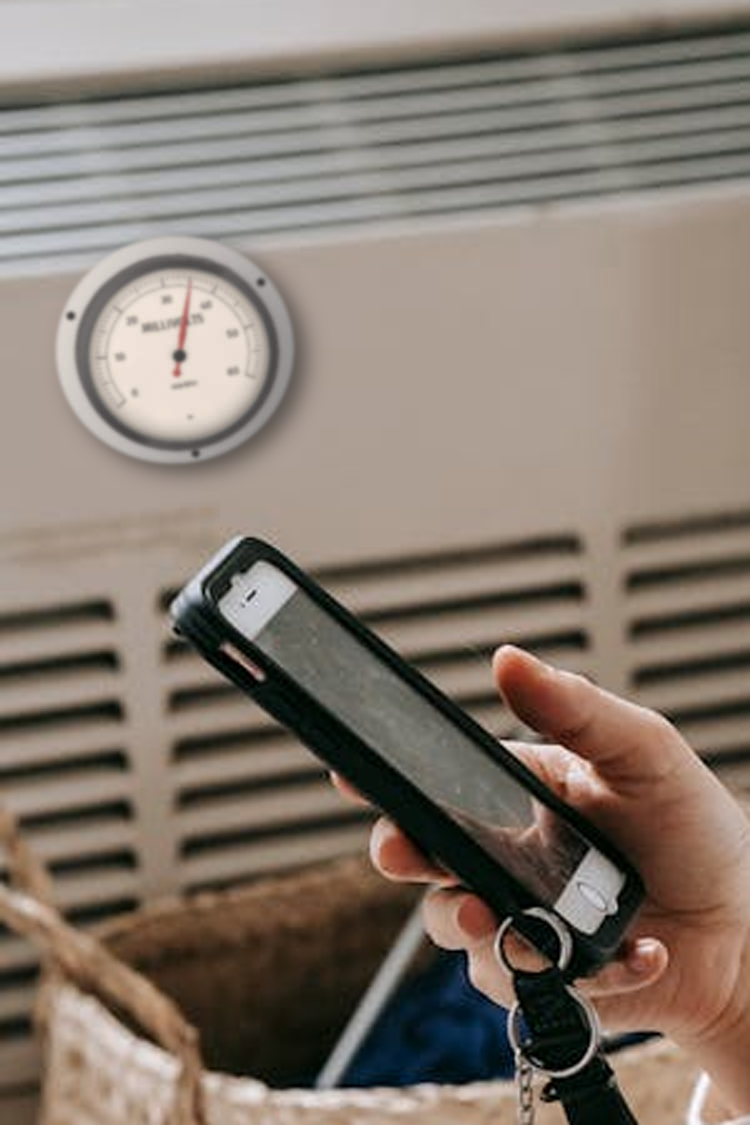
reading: 35 (mV)
